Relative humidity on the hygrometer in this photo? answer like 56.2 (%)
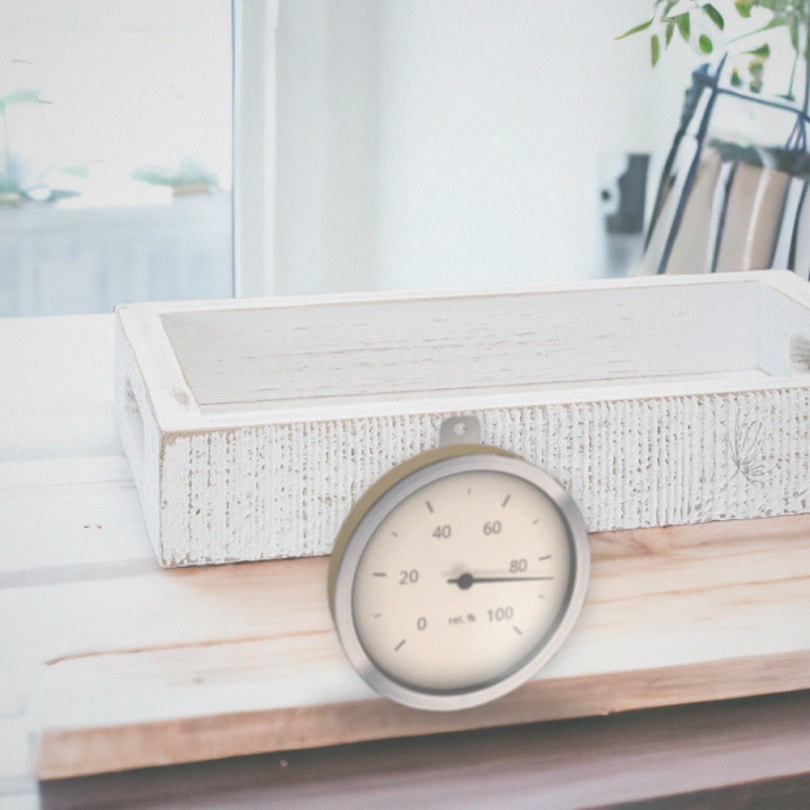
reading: 85 (%)
